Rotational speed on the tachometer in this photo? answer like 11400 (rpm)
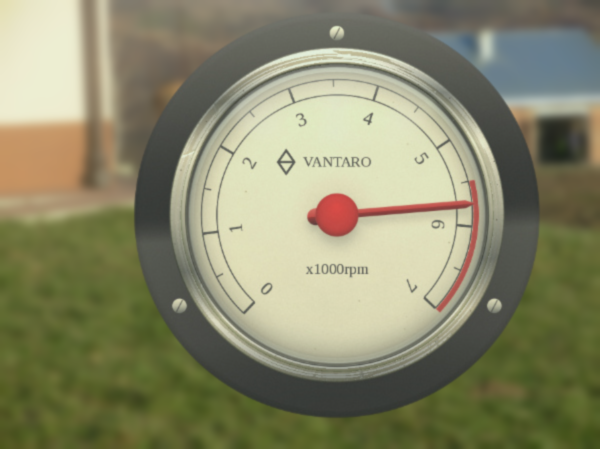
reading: 5750 (rpm)
